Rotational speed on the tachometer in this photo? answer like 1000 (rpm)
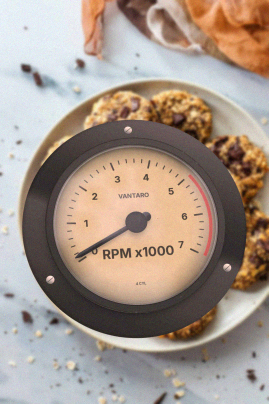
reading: 100 (rpm)
